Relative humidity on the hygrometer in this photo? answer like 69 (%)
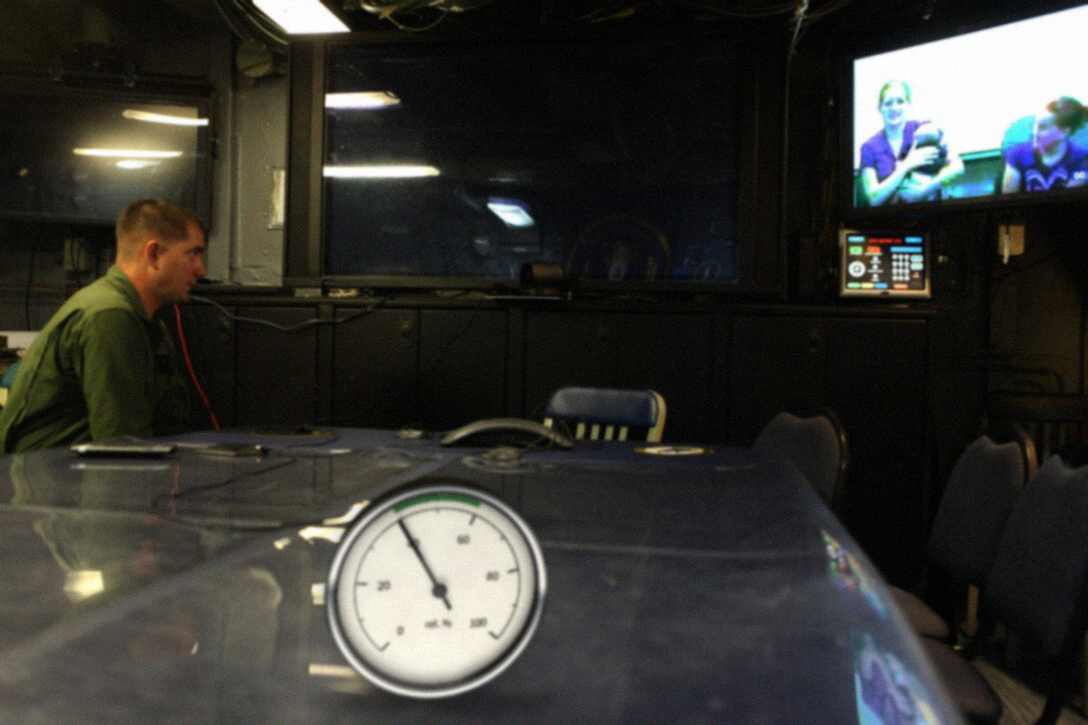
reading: 40 (%)
